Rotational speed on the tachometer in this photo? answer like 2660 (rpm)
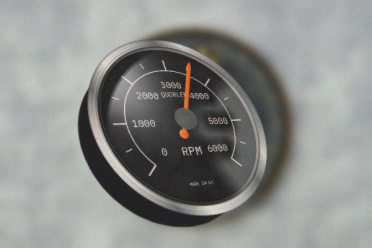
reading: 3500 (rpm)
